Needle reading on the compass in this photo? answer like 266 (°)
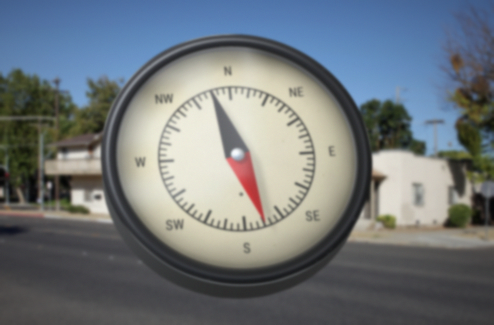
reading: 165 (°)
